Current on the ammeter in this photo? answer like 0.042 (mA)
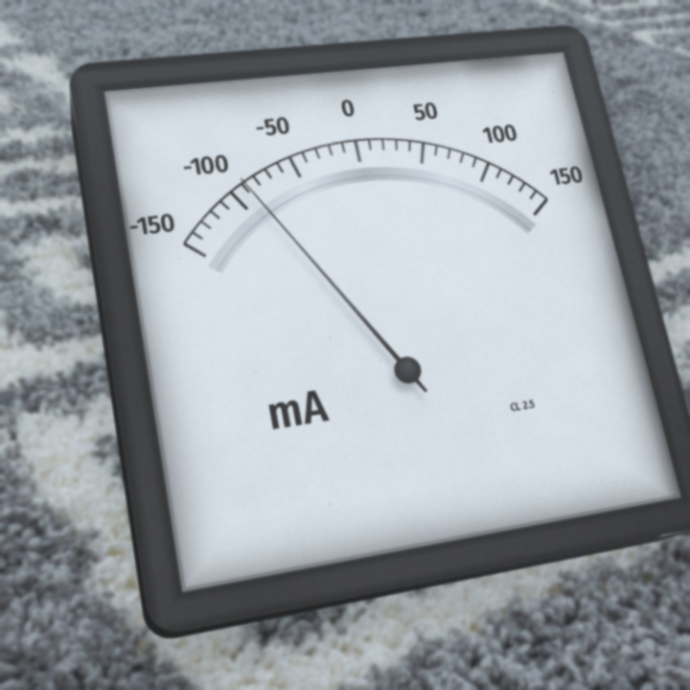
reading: -90 (mA)
